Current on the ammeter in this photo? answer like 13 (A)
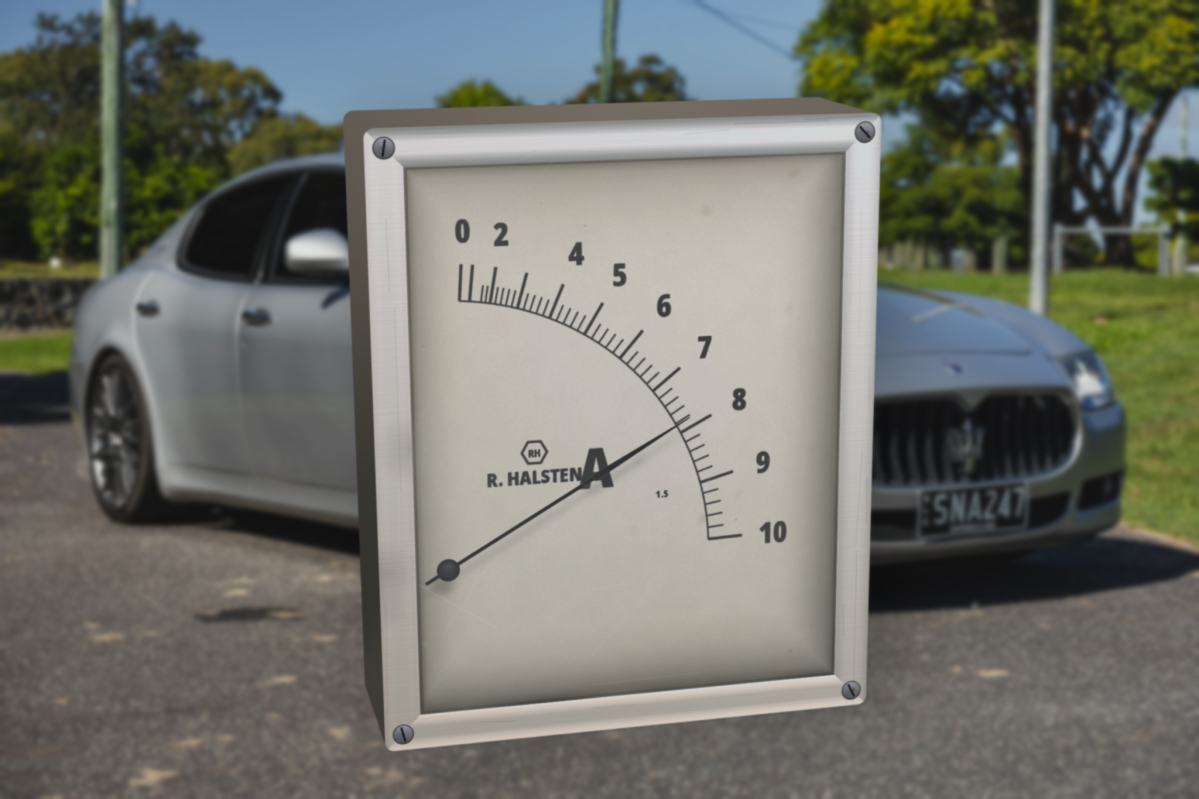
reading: 7.8 (A)
